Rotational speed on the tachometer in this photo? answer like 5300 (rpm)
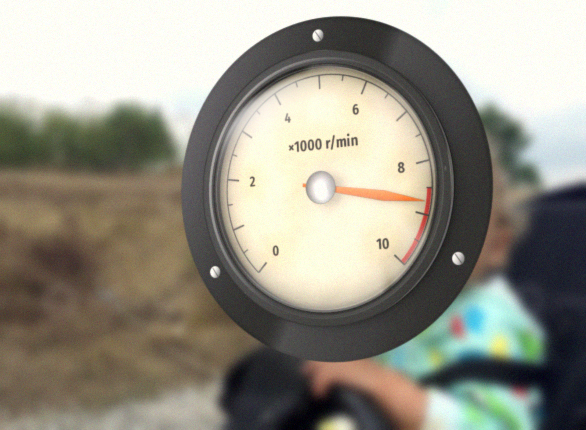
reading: 8750 (rpm)
